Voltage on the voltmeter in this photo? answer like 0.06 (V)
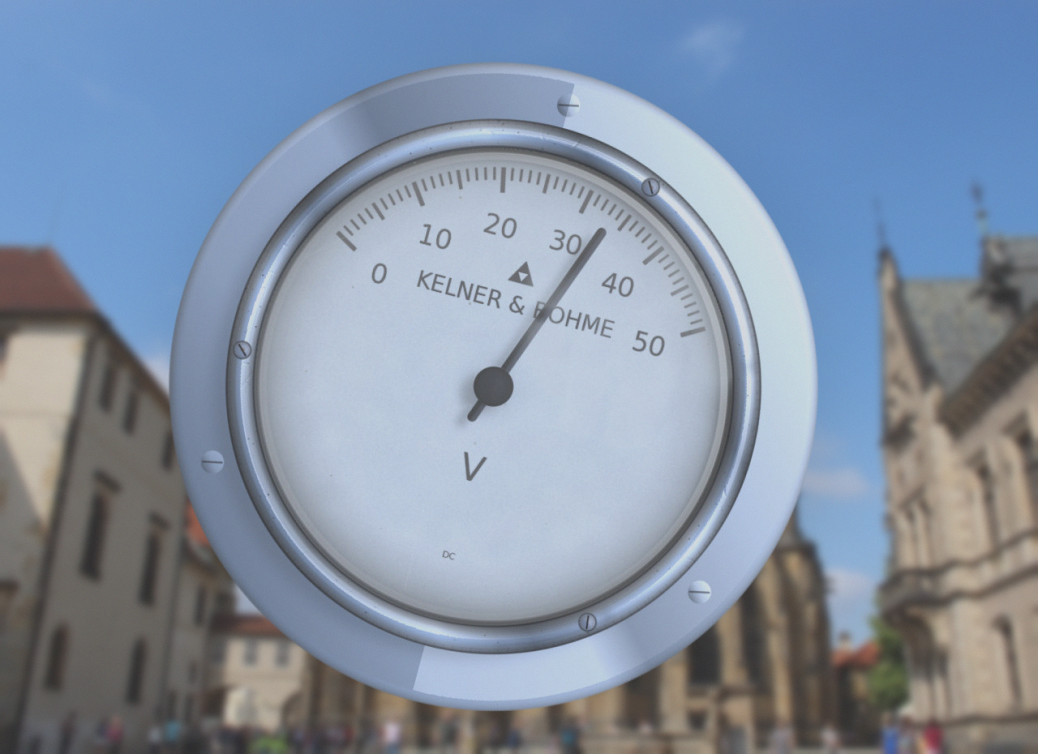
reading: 33.5 (V)
